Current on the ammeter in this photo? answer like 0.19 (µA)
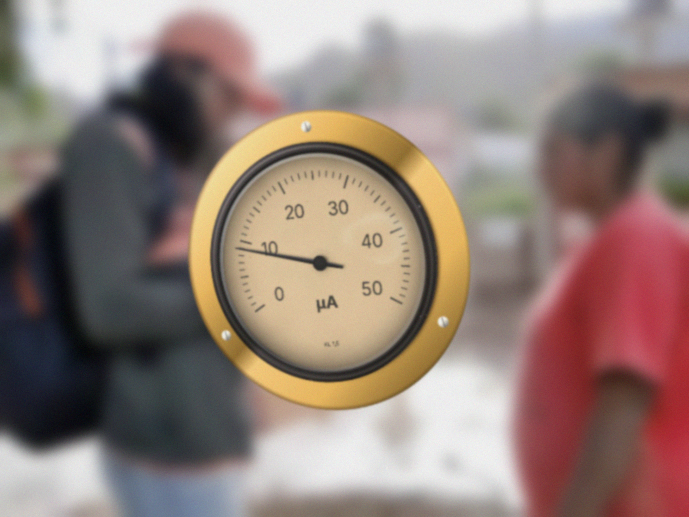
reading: 9 (µA)
